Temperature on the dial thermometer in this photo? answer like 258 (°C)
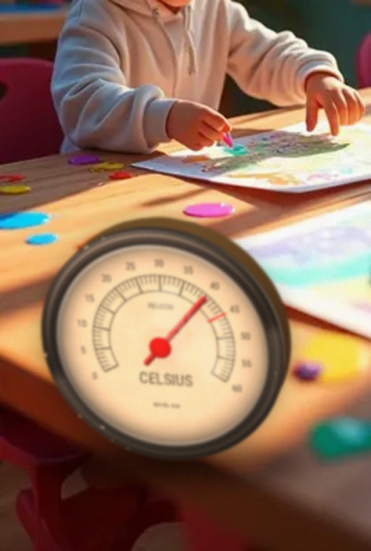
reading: 40 (°C)
